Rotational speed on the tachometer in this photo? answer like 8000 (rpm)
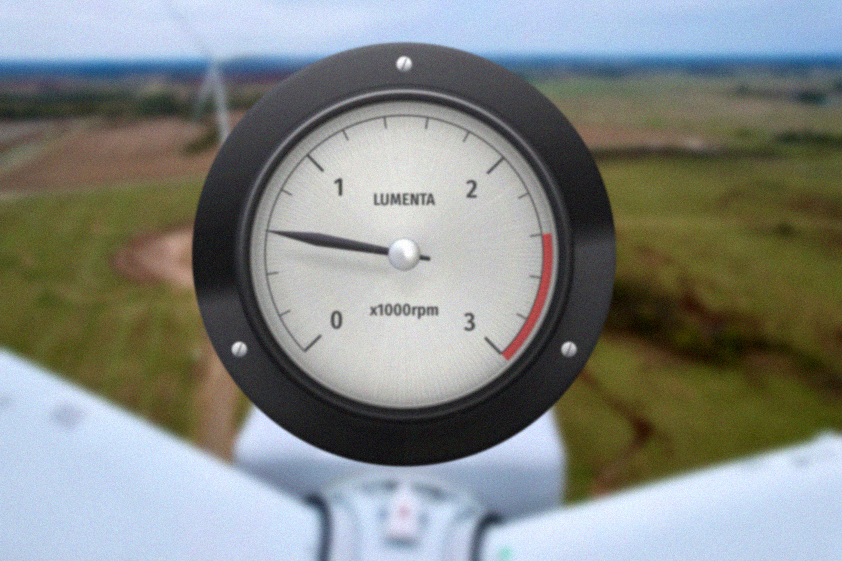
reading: 600 (rpm)
